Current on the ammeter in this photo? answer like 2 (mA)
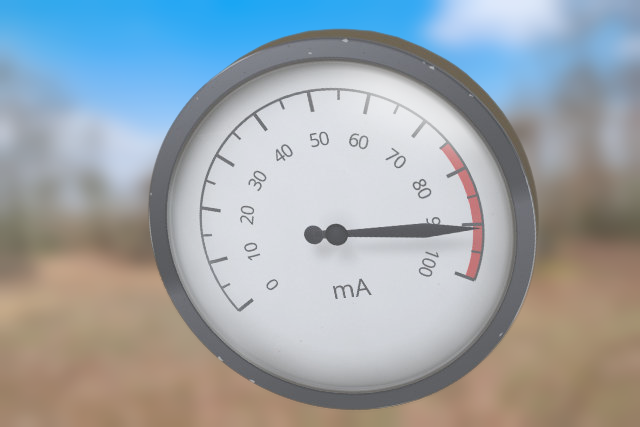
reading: 90 (mA)
